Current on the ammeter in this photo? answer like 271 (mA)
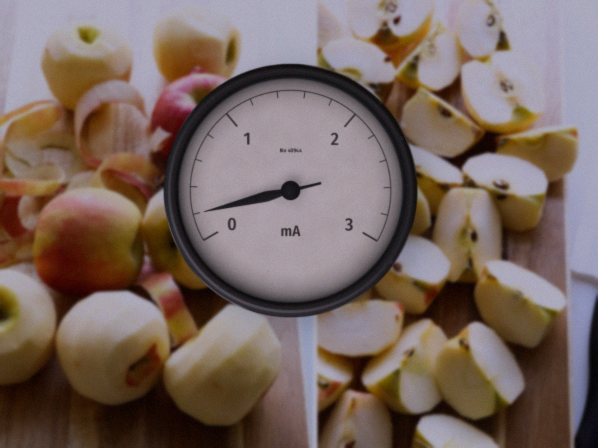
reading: 0.2 (mA)
